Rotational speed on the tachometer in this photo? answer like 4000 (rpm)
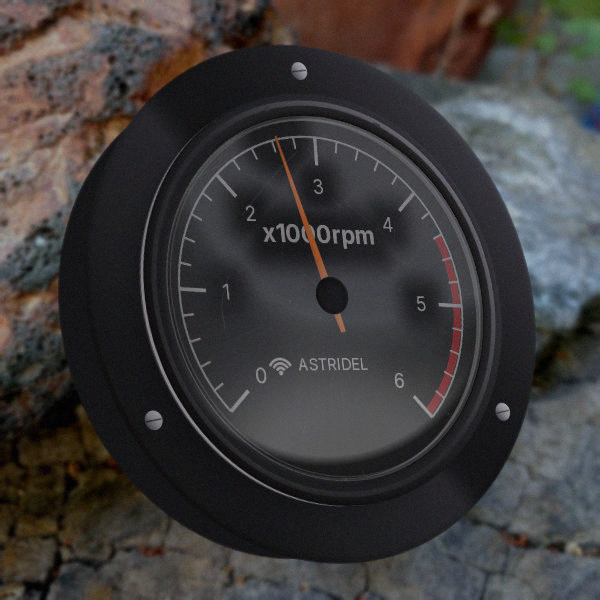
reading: 2600 (rpm)
